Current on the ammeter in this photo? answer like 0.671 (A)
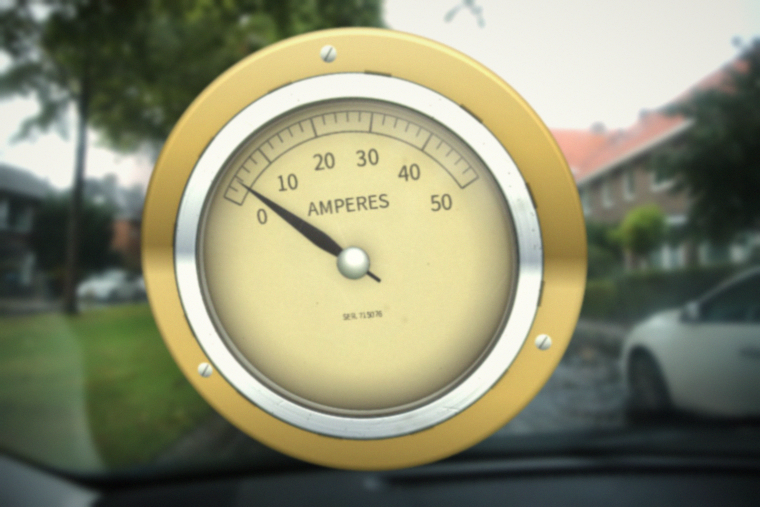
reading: 4 (A)
